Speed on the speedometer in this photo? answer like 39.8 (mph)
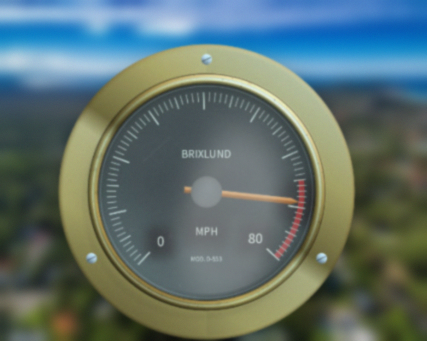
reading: 69 (mph)
